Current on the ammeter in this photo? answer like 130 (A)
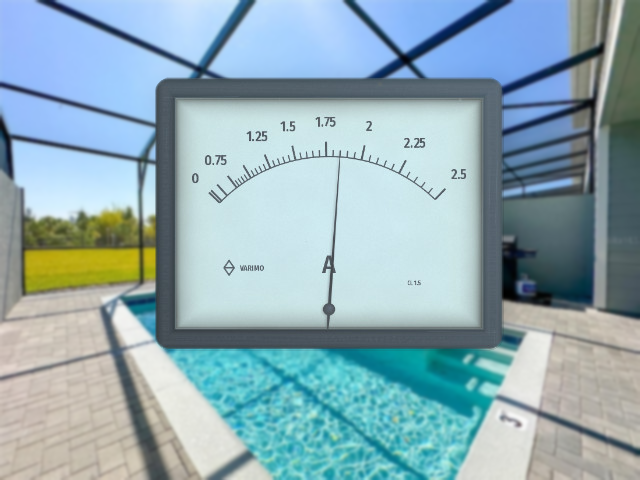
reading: 1.85 (A)
